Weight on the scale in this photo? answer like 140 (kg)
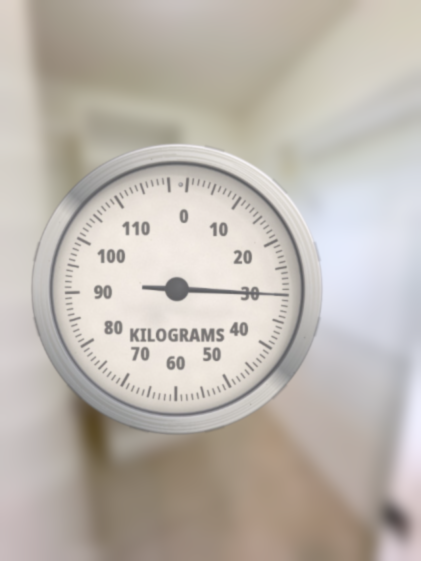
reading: 30 (kg)
